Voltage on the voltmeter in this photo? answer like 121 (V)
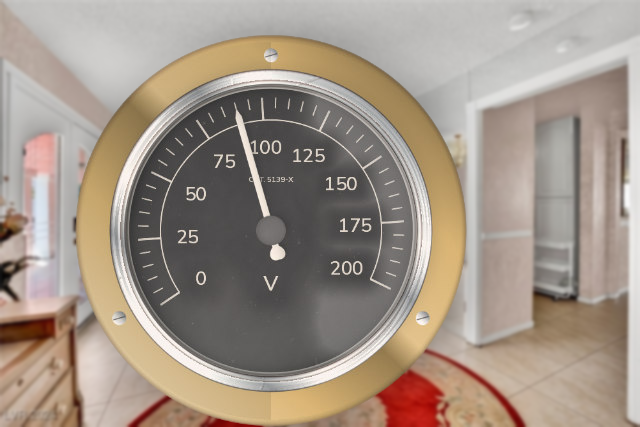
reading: 90 (V)
